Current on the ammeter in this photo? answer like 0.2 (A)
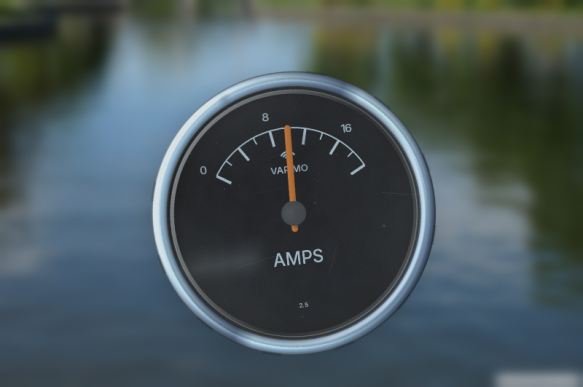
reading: 10 (A)
